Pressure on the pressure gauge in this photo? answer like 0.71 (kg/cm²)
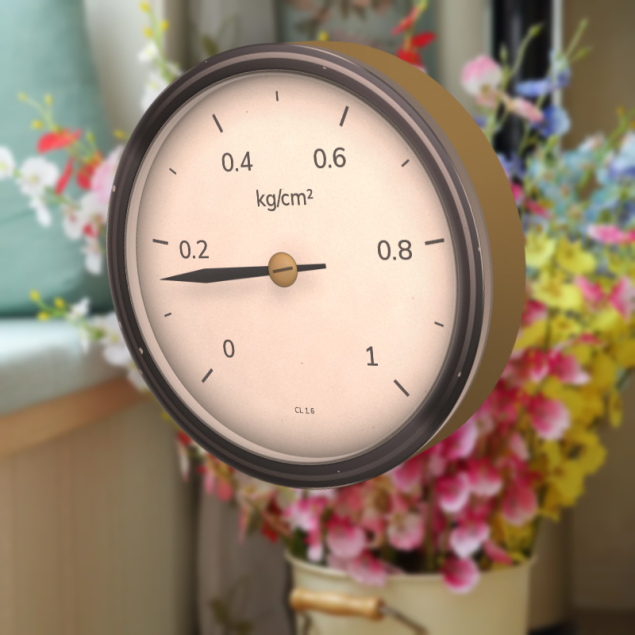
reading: 0.15 (kg/cm²)
